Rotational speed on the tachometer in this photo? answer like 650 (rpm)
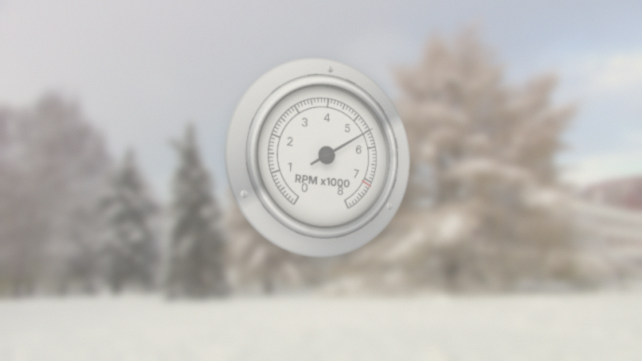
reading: 5500 (rpm)
